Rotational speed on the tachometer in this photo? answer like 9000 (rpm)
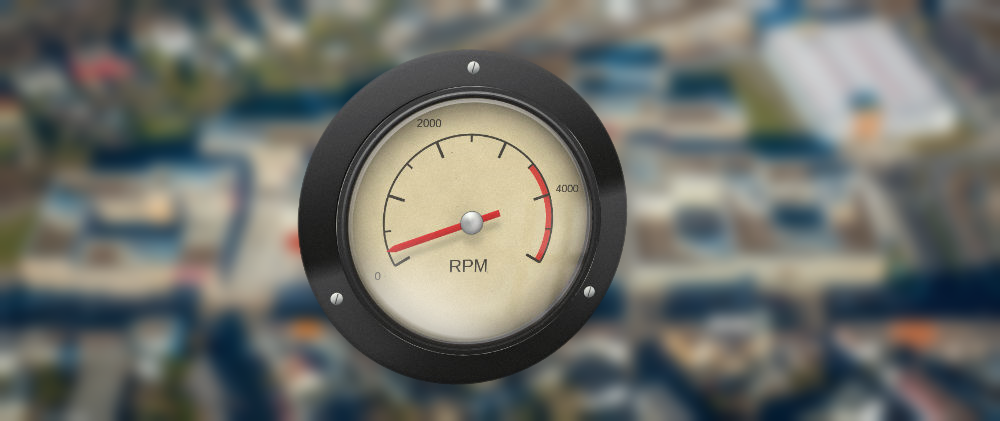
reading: 250 (rpm)
